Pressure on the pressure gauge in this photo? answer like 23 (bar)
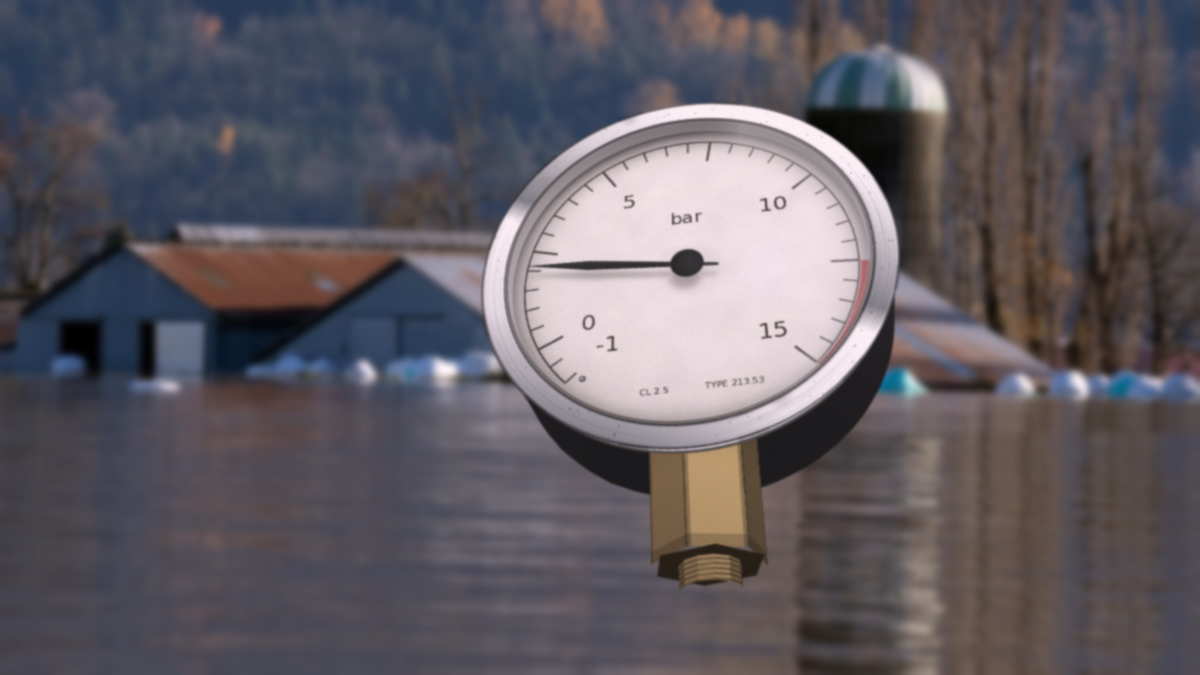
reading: 2 (bar)
